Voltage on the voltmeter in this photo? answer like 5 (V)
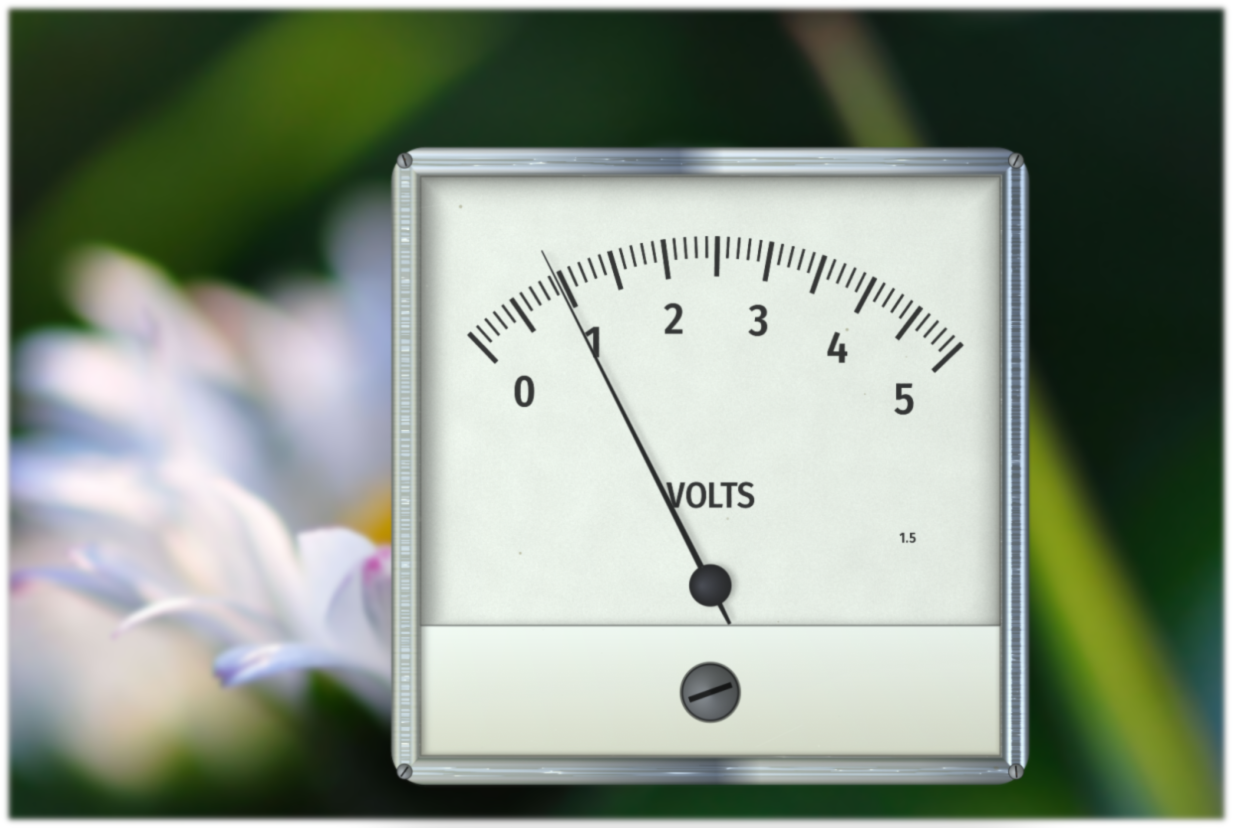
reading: 0.95 (V)
